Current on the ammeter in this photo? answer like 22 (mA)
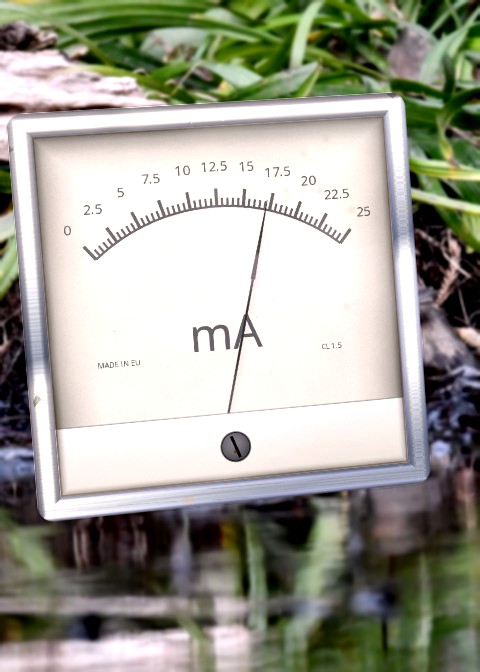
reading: 17 (mA)
